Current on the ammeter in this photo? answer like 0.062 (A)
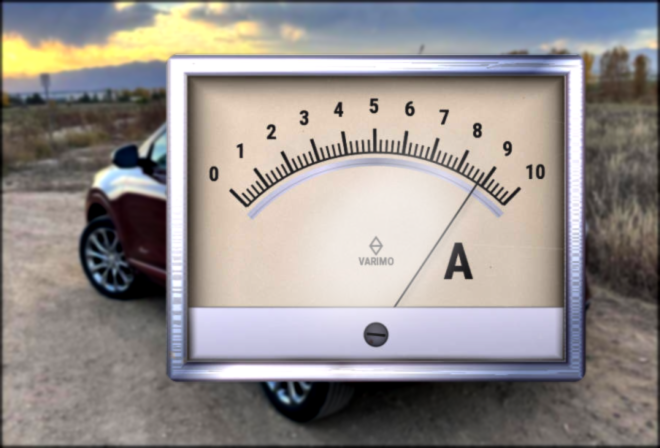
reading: 8.8 (A)
